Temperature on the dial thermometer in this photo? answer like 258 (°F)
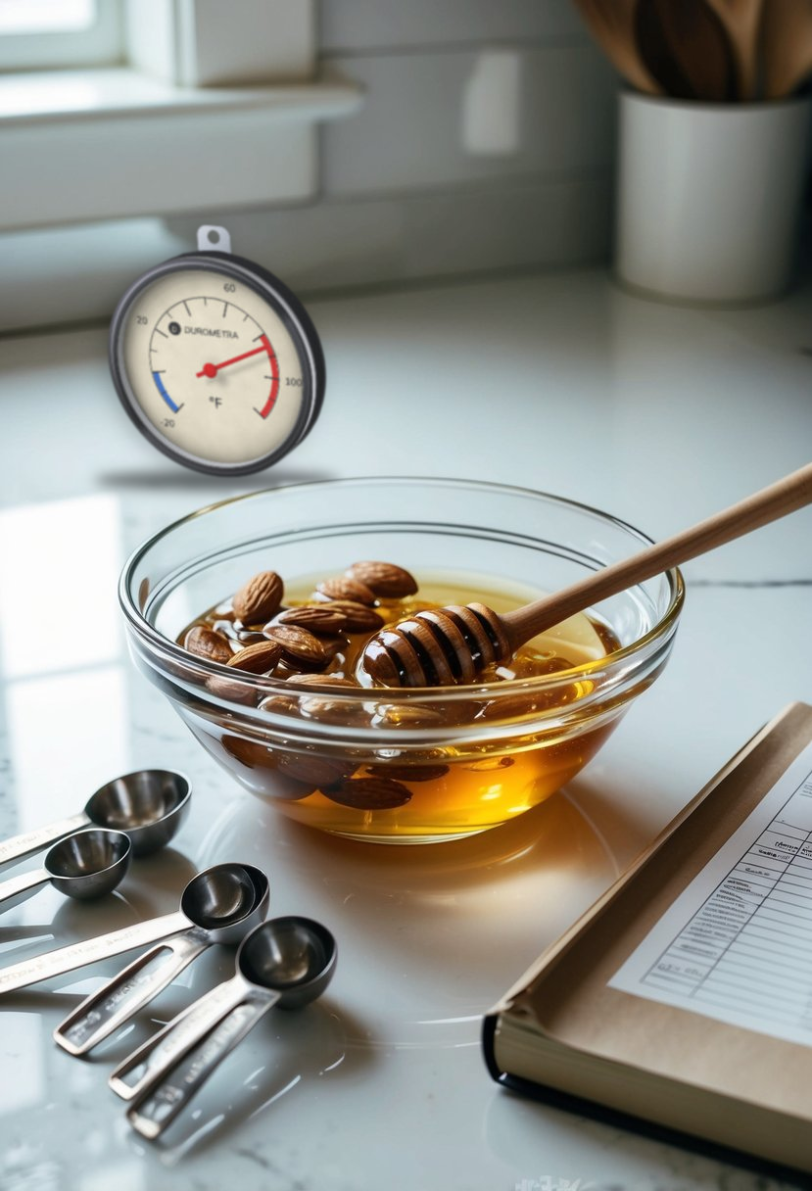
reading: 85 (°F)
